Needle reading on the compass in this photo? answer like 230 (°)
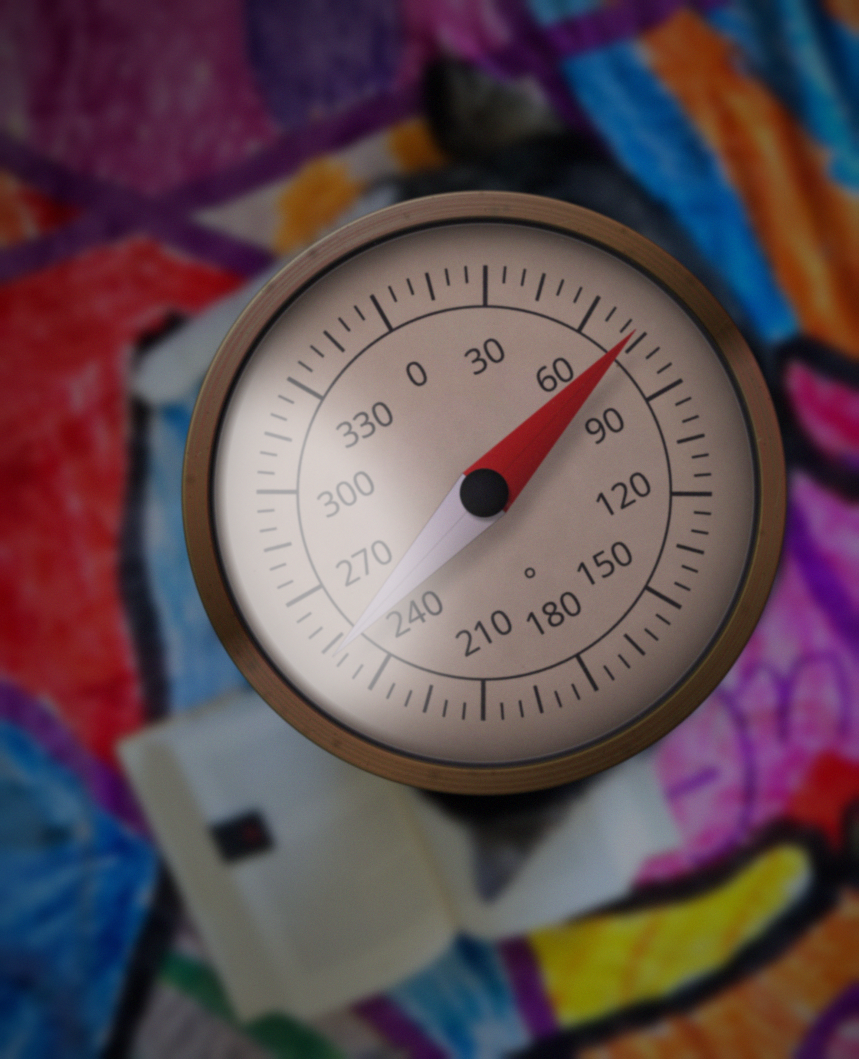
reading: 72.5 (°)
